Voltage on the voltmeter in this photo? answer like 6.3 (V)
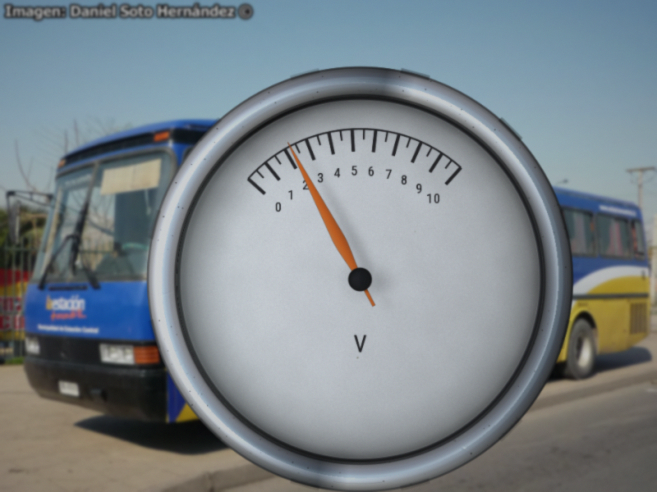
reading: 2.25 (V)
